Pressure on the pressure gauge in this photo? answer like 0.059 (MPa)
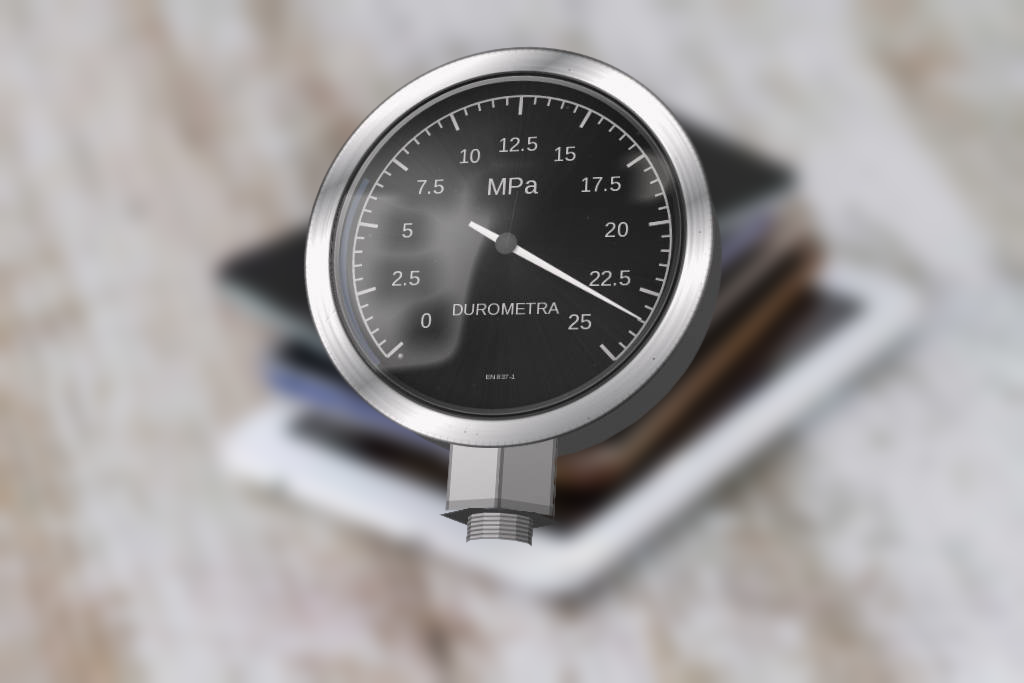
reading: 23.5 (MPa)
